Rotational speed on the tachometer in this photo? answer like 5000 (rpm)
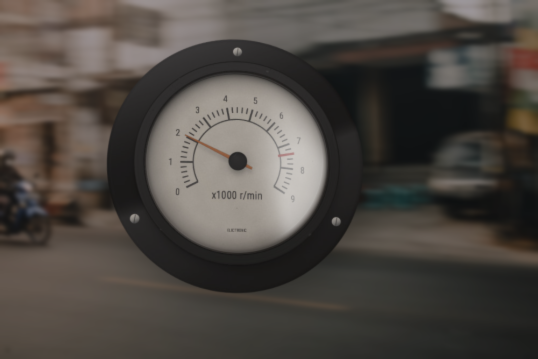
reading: 2000 (rpm)
